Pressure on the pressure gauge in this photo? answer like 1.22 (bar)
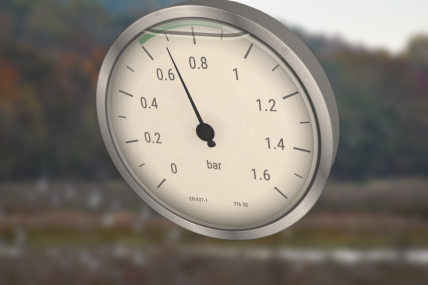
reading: 0.7 (bar)
